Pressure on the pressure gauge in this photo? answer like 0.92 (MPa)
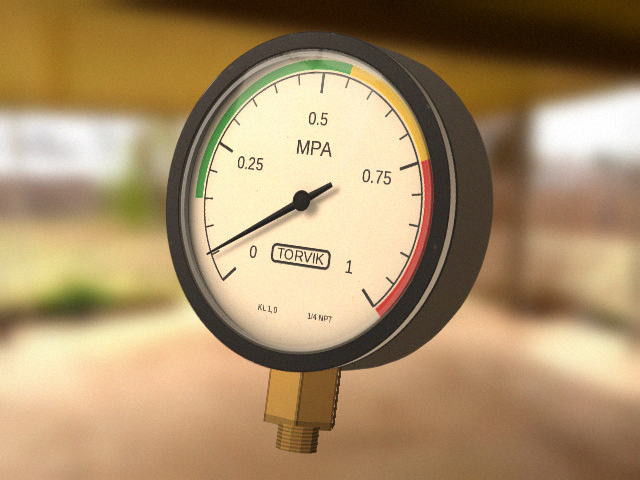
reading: 0.05 (MPa)
